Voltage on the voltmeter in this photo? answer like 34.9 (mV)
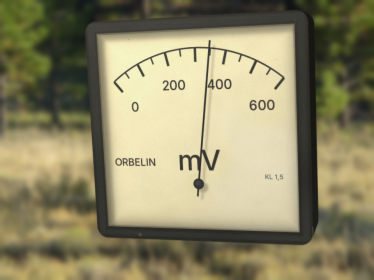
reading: 350 (mV)
